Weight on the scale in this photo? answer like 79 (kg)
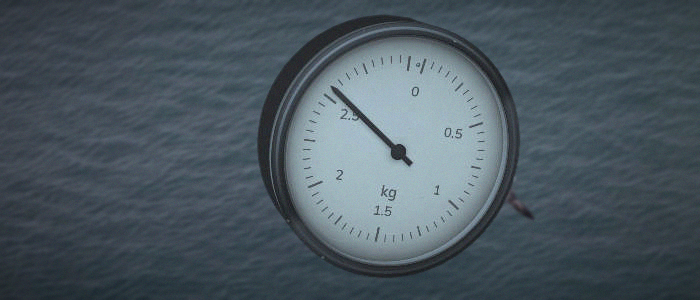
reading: 2.55 (kg)
